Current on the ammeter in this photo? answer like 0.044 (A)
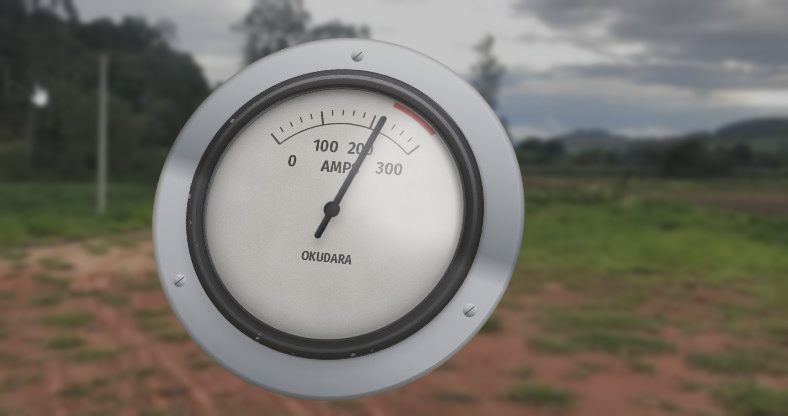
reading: 220 (A)
